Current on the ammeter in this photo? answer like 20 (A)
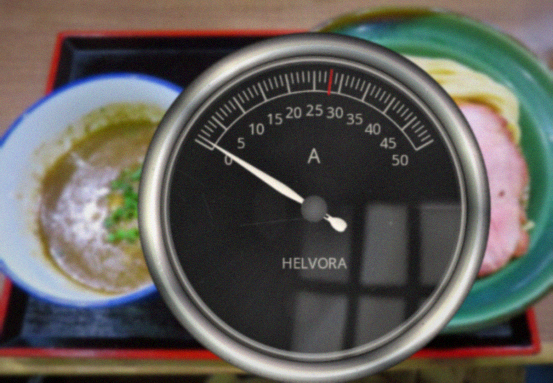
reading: 1 (A)
